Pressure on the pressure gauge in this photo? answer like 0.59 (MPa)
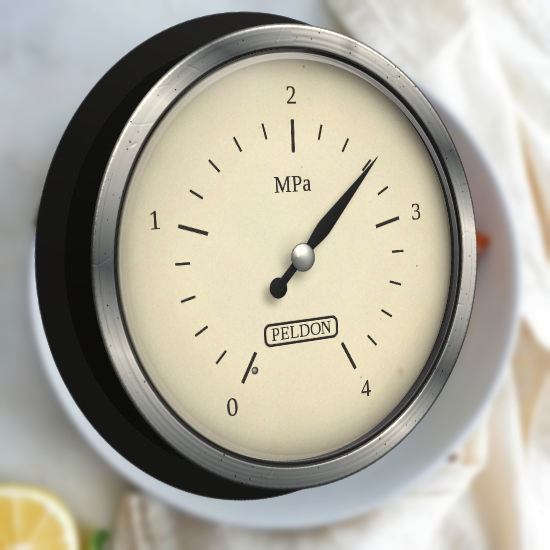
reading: 2.6 (MPa)
